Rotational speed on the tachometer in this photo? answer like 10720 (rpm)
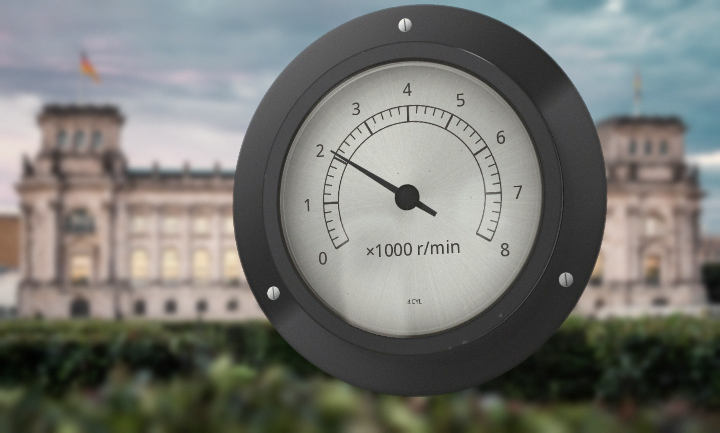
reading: 2100 (rpm)
